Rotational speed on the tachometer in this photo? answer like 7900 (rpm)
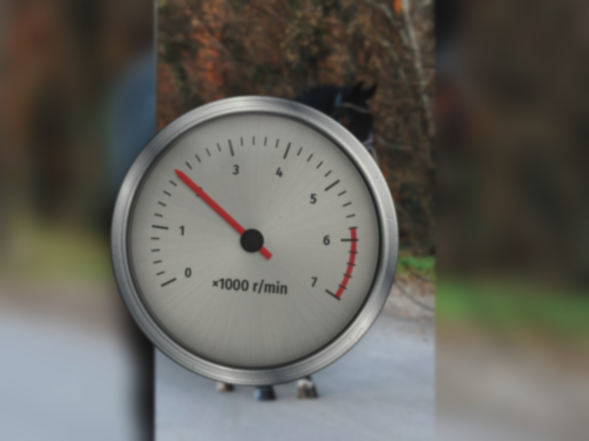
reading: 2000 (rpm)
